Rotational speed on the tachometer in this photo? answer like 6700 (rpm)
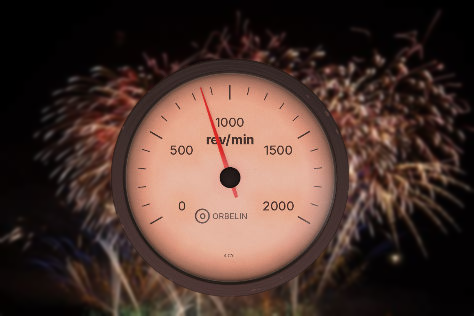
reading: 850 (rpm)
